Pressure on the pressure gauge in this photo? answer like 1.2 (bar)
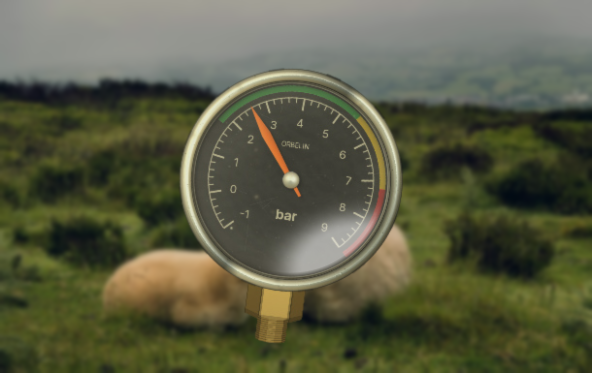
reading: 2.6 (bar)
